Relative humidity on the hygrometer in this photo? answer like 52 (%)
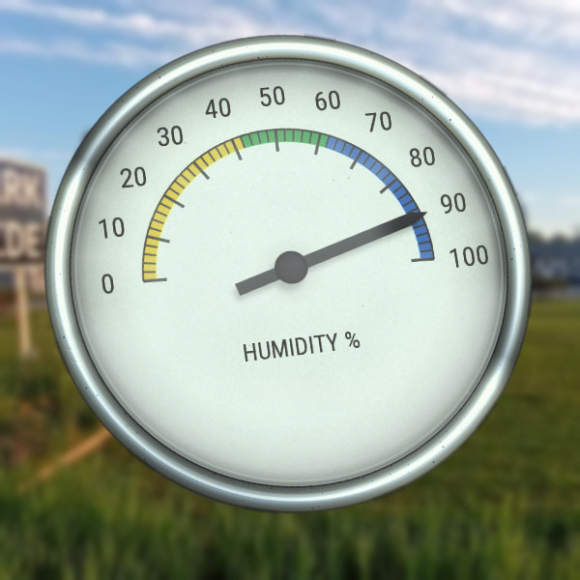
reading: 90 (%)
